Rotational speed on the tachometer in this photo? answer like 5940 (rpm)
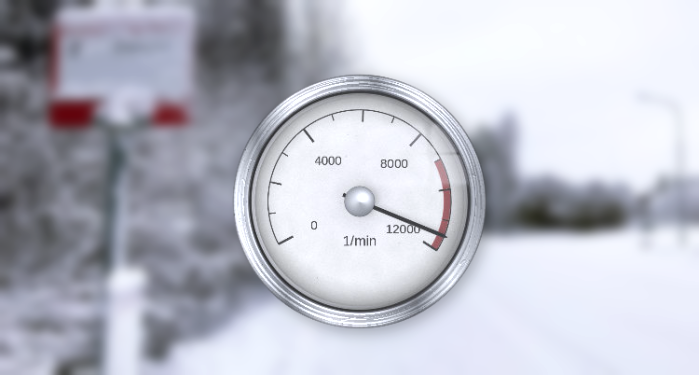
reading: 11500 (rpm)
